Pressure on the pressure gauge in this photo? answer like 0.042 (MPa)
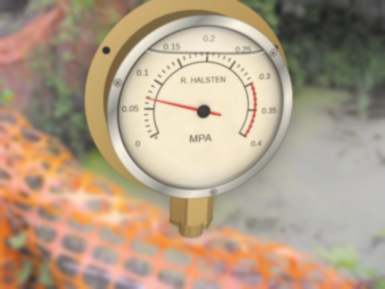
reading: 0.07 (MPa)
